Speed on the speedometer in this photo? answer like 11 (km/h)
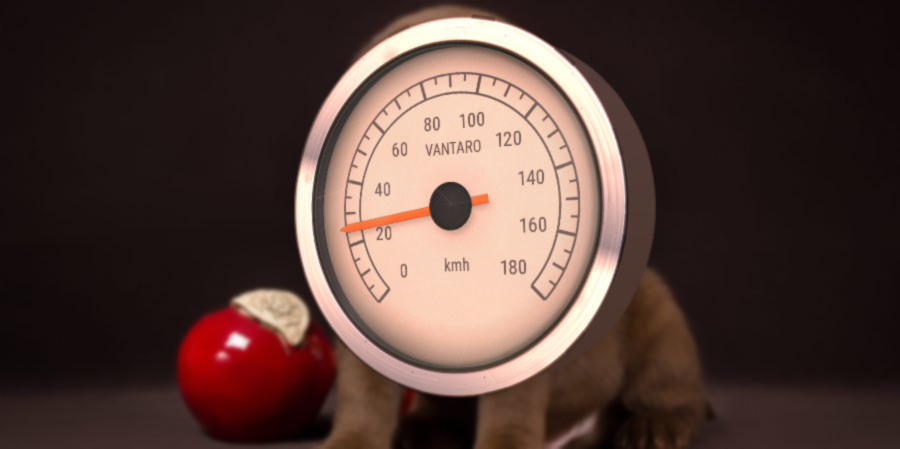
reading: 25 (km/h)
